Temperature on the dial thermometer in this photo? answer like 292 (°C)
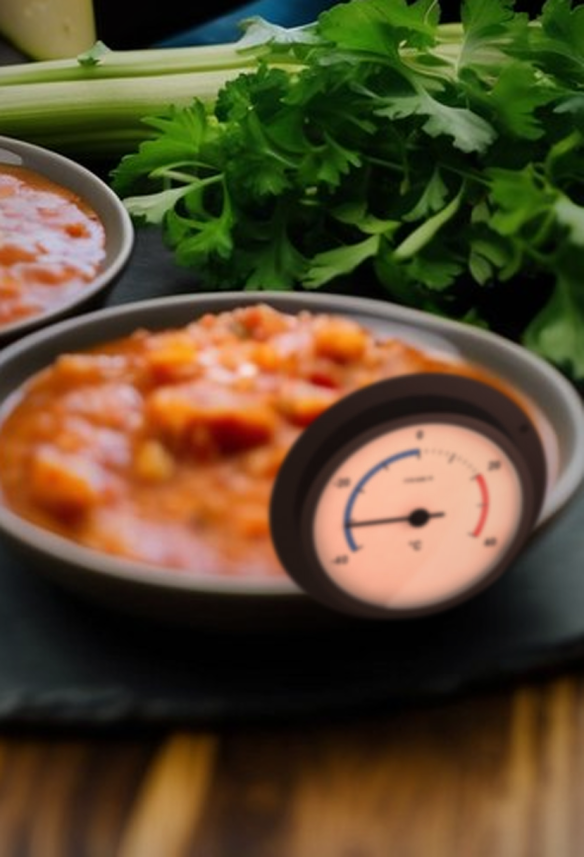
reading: -30 (°C)
